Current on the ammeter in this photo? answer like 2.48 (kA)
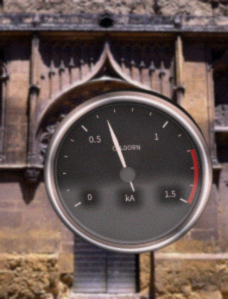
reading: 0.65 (kA)
